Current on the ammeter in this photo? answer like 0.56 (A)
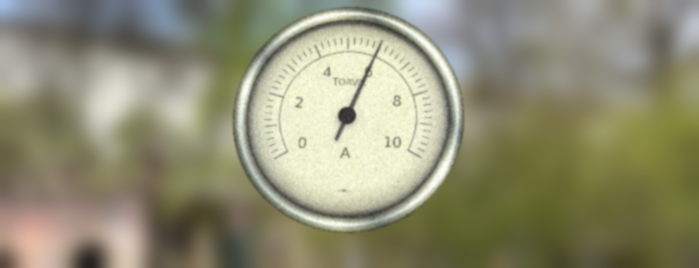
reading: 6 (A)
